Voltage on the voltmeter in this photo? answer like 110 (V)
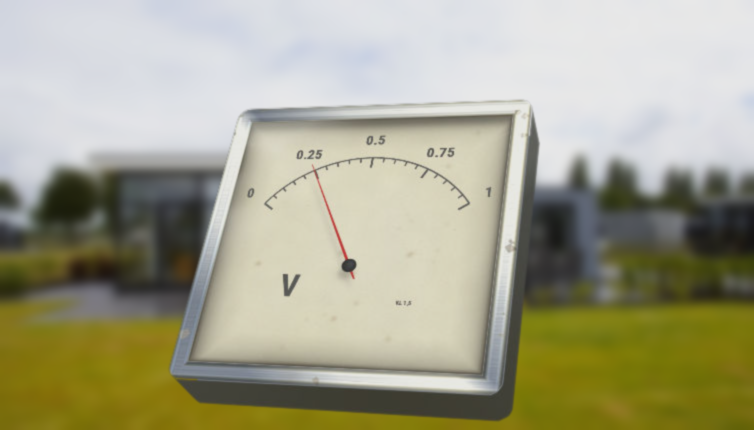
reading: 0.25 (V)
